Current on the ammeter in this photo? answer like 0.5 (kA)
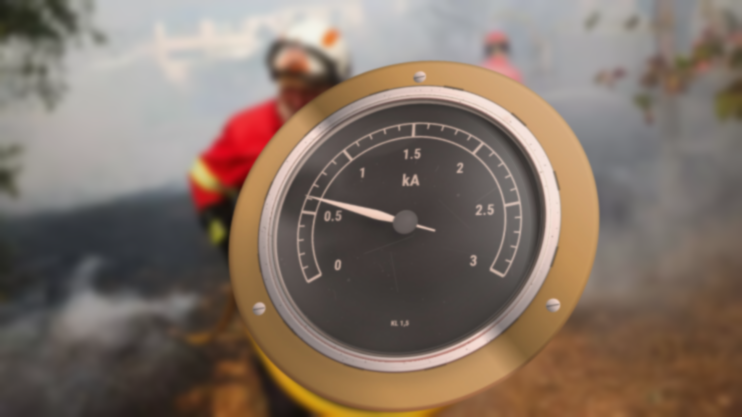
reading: 0.6 (kA)
